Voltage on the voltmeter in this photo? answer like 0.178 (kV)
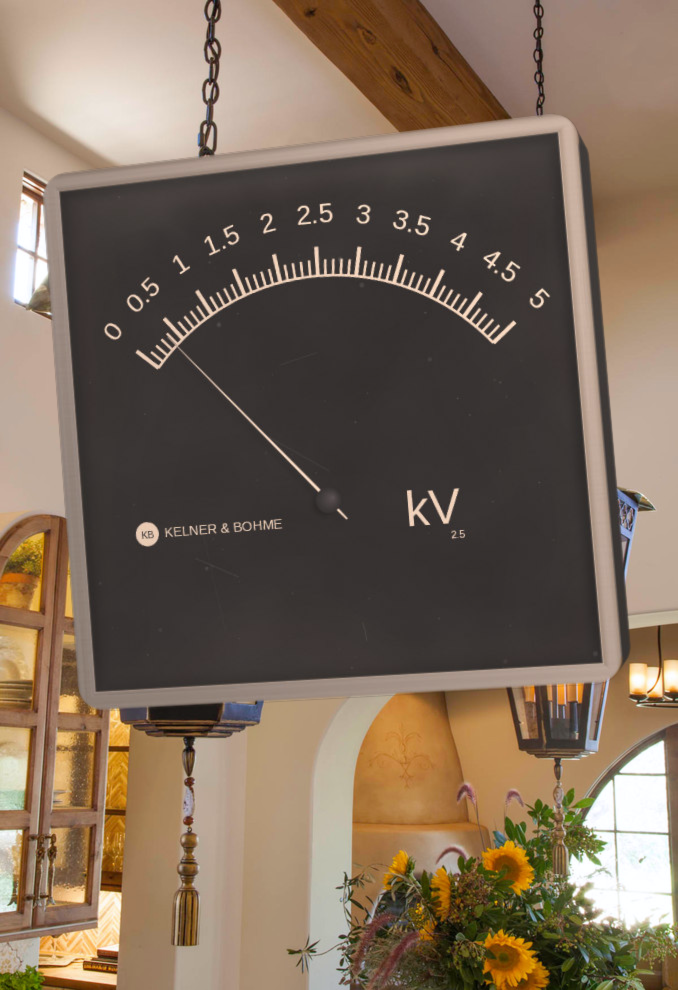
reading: 0.4 (kV)
